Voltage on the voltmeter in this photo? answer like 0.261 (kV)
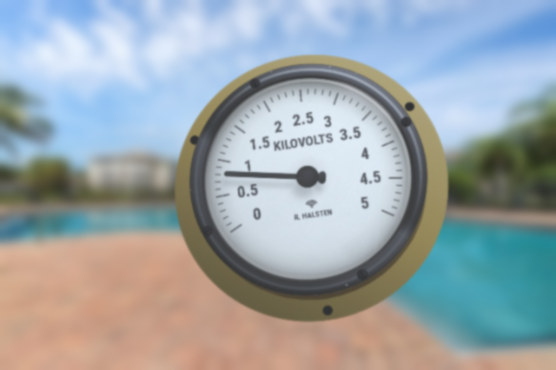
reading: 0.8 (kV)
